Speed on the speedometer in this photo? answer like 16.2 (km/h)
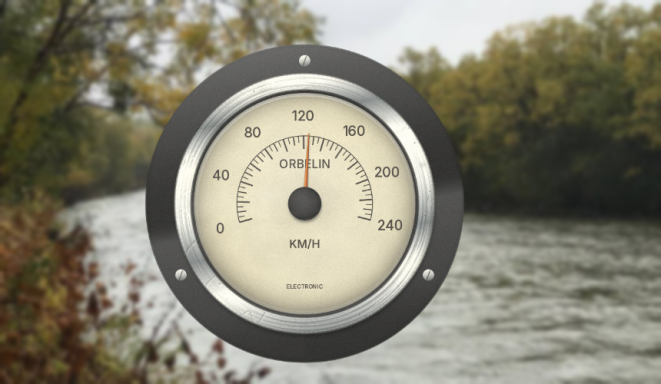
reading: 125 (km/h)
